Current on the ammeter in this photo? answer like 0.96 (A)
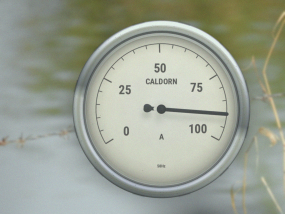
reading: 90 (A)
